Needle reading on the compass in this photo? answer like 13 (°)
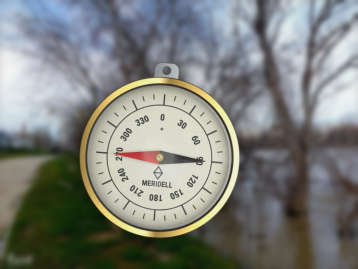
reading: 270 (°)
